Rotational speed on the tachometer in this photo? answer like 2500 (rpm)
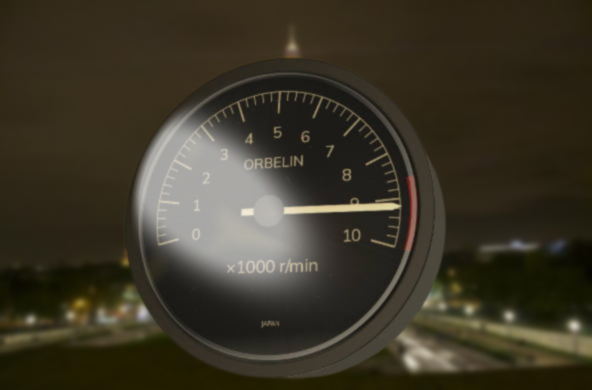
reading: 9200 (rpm)
